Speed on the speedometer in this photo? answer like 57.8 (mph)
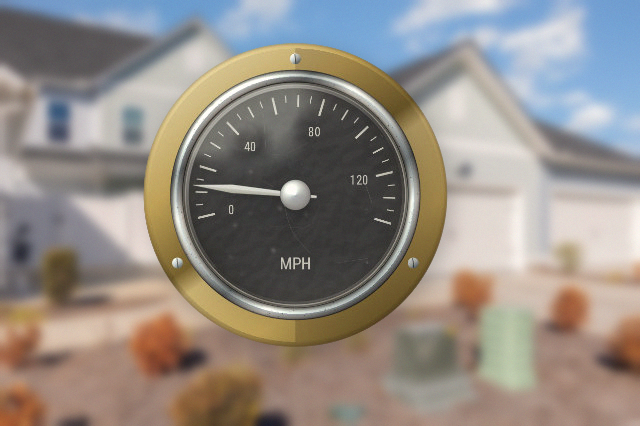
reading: 12.5 (mph)
